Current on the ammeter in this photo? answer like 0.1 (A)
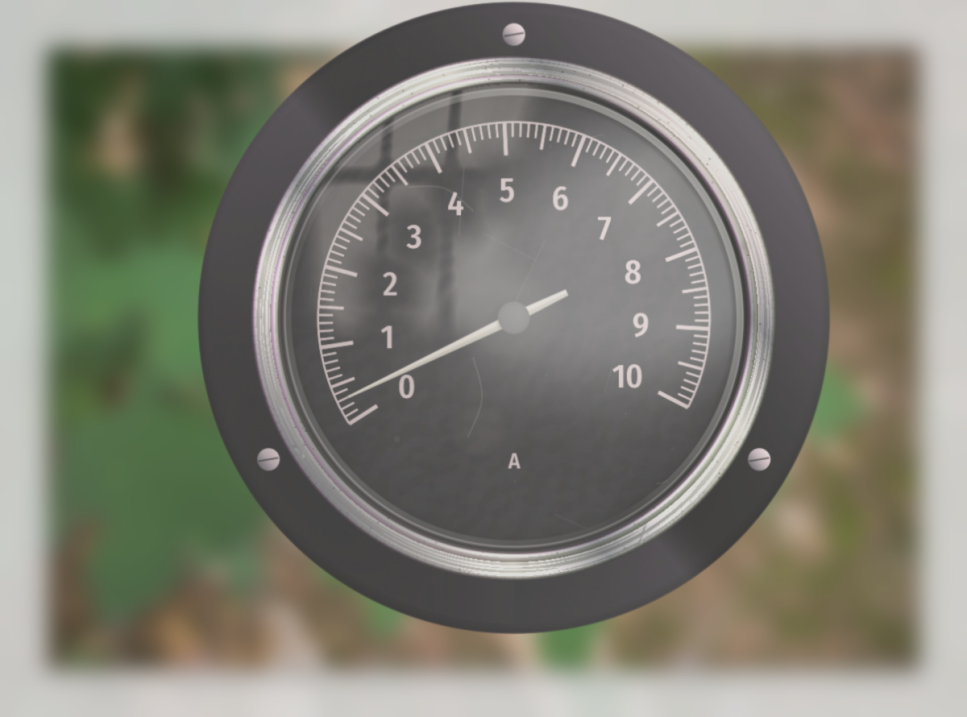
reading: 0.3 (A)
